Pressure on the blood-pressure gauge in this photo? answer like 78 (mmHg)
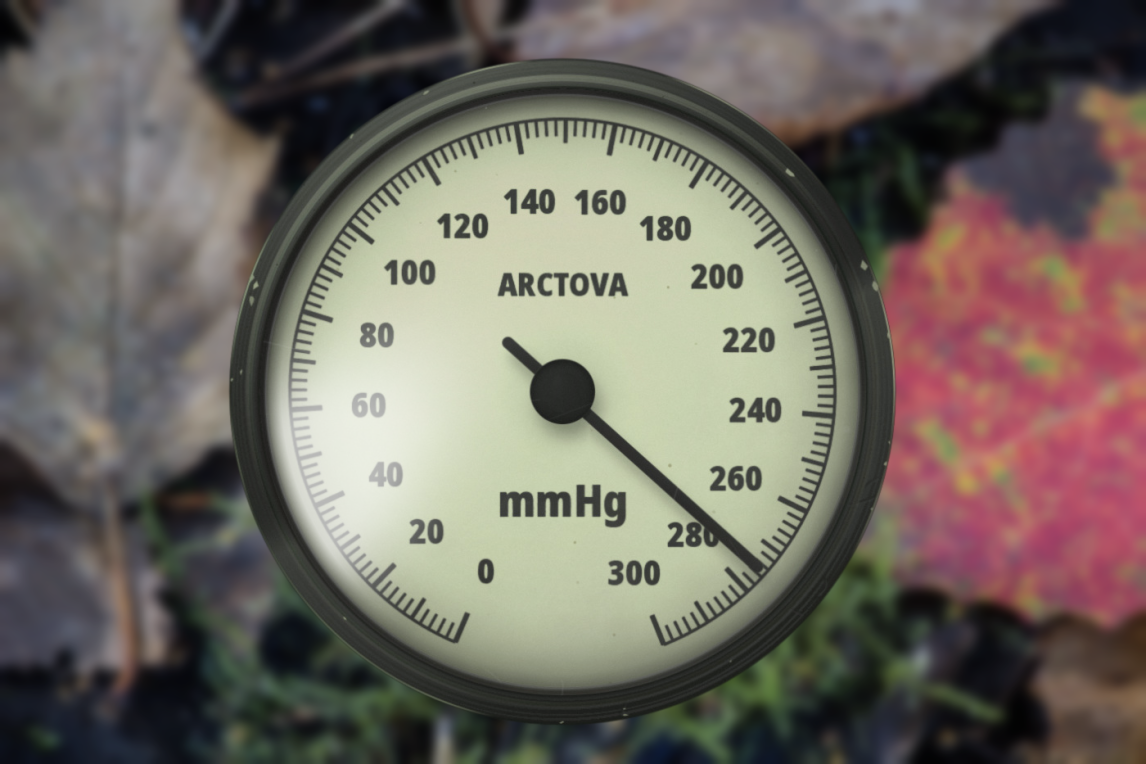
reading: 275 (mmHg)
